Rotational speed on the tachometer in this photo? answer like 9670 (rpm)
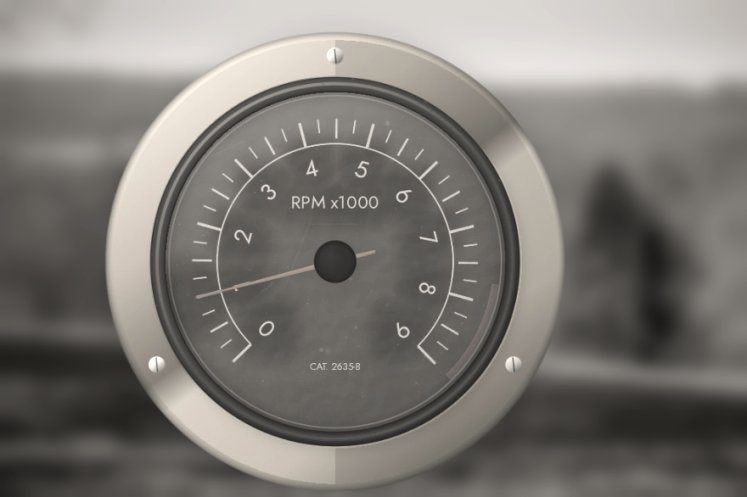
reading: 1000 (rpm)
